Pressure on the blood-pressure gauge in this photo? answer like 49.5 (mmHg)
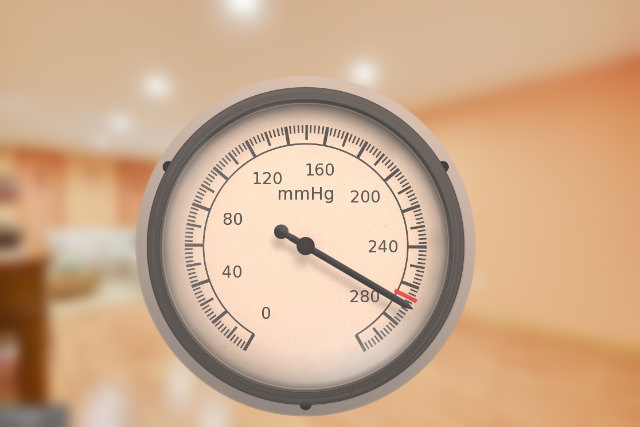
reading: 270 (mmHg)
